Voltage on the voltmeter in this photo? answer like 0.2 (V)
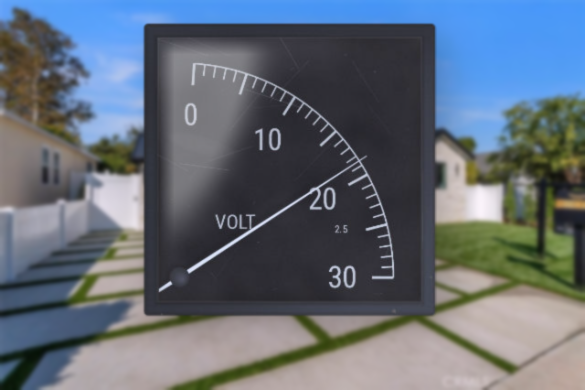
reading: 18.5 (V)
